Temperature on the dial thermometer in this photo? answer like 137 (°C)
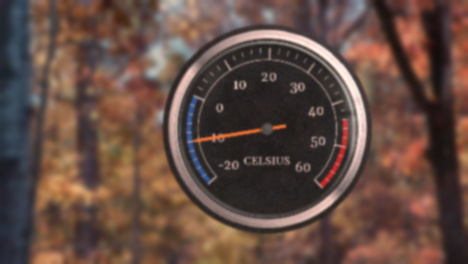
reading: -10 (°C)
